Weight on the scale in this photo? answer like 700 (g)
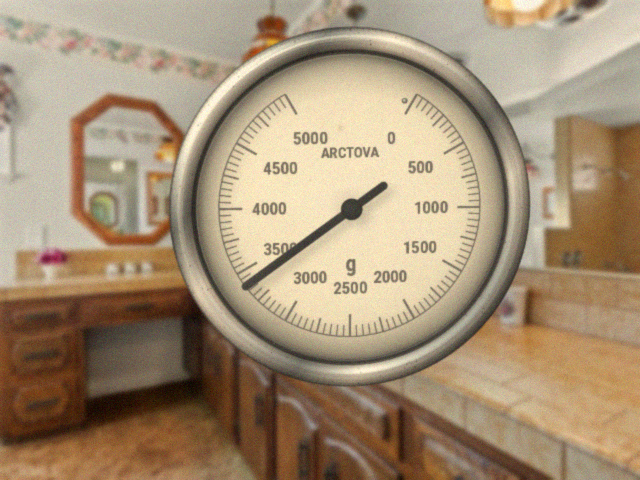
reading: 3400 (g)
